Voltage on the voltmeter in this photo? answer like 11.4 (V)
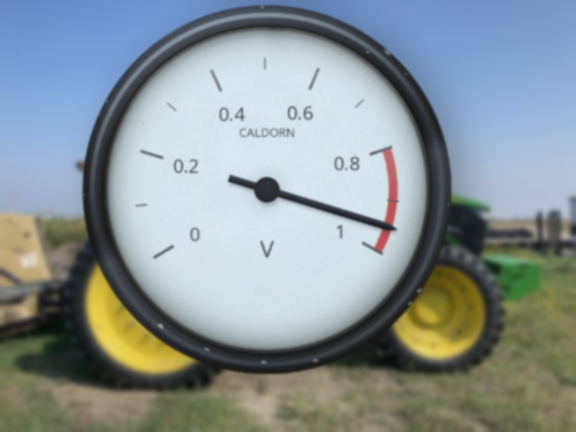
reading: 0.95 (V)
